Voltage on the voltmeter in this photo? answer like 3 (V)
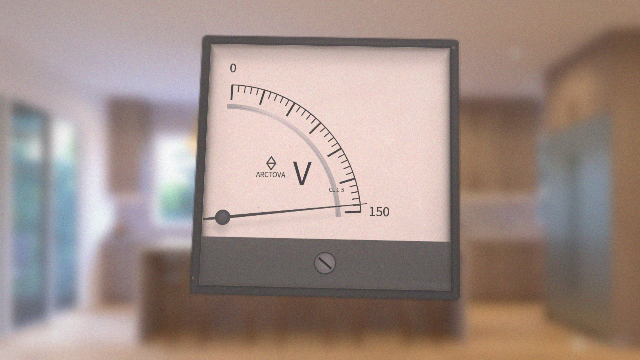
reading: 145 (V)
